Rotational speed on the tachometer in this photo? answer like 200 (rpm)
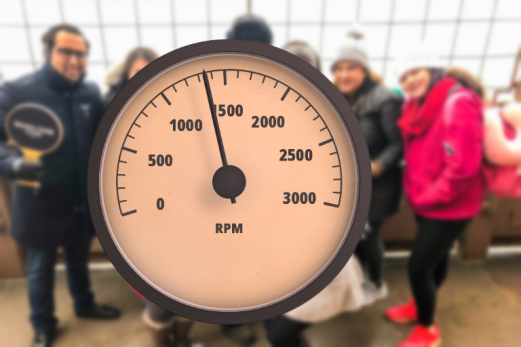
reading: 1350 (rpm)
